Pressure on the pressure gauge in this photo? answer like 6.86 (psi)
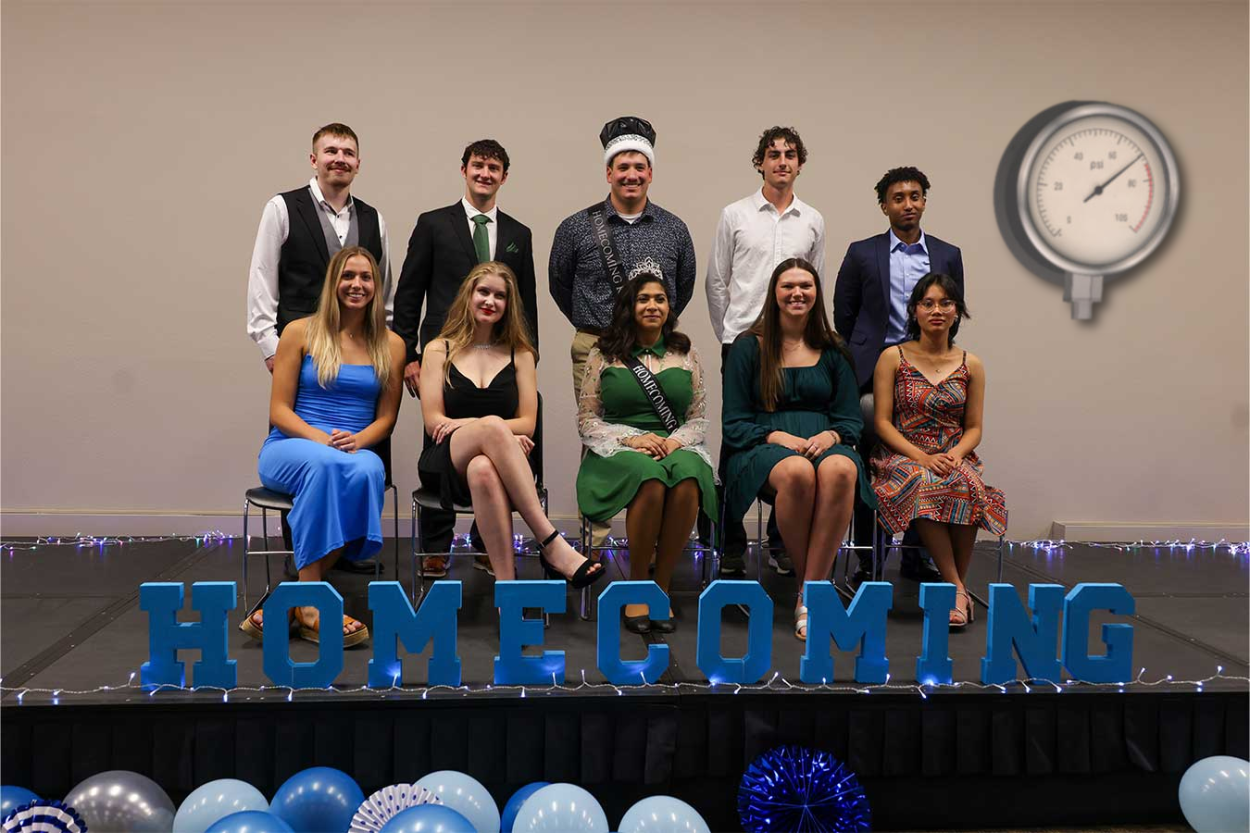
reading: 70 (psi)
